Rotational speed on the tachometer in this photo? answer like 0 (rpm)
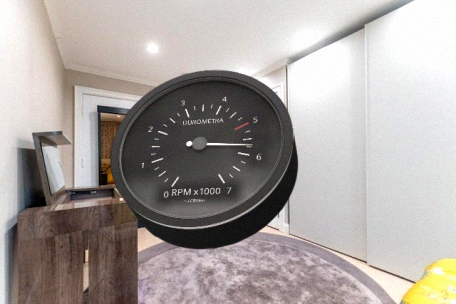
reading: 5750 (rpm)
